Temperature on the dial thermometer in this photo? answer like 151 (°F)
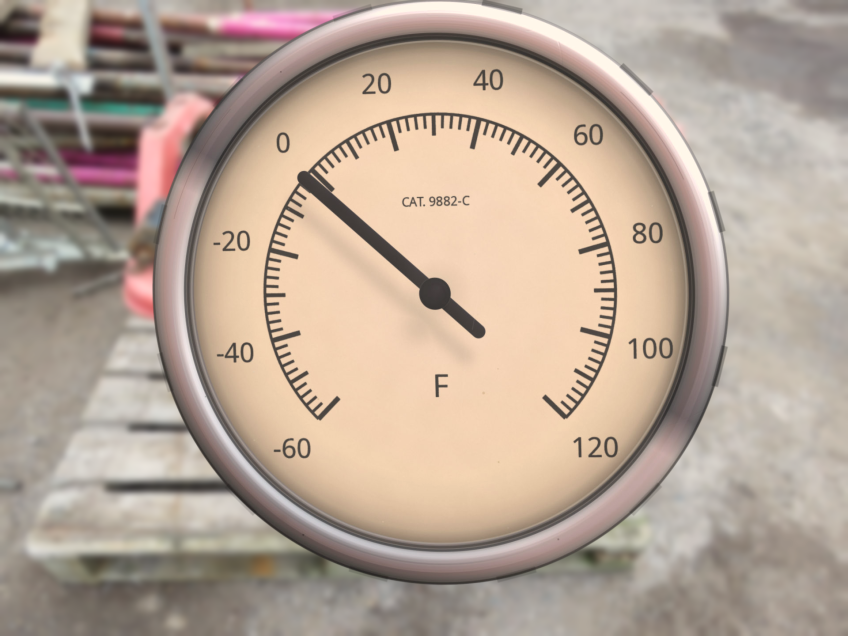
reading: -2 (°F)
